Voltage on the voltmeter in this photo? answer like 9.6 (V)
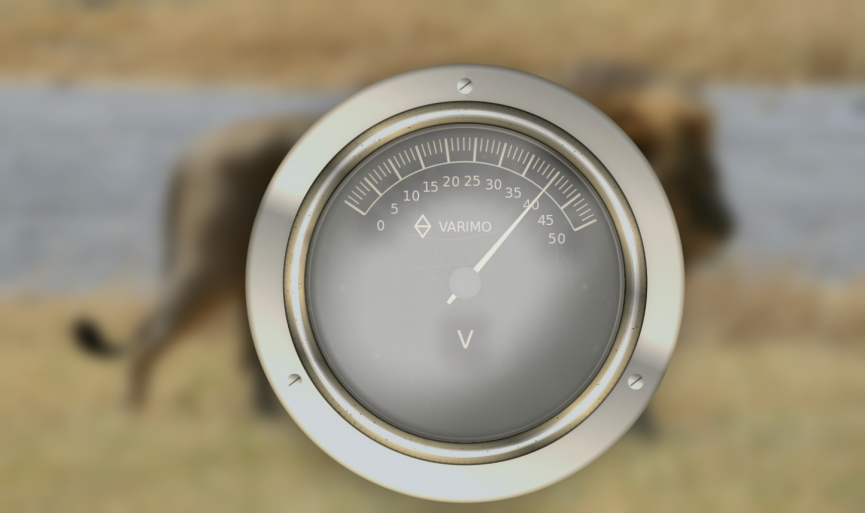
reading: 40 (V)
